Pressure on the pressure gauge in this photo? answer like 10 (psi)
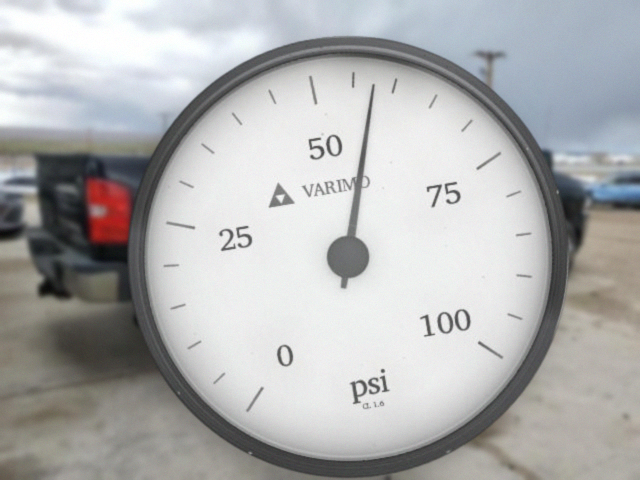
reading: 57.5 (psi)
